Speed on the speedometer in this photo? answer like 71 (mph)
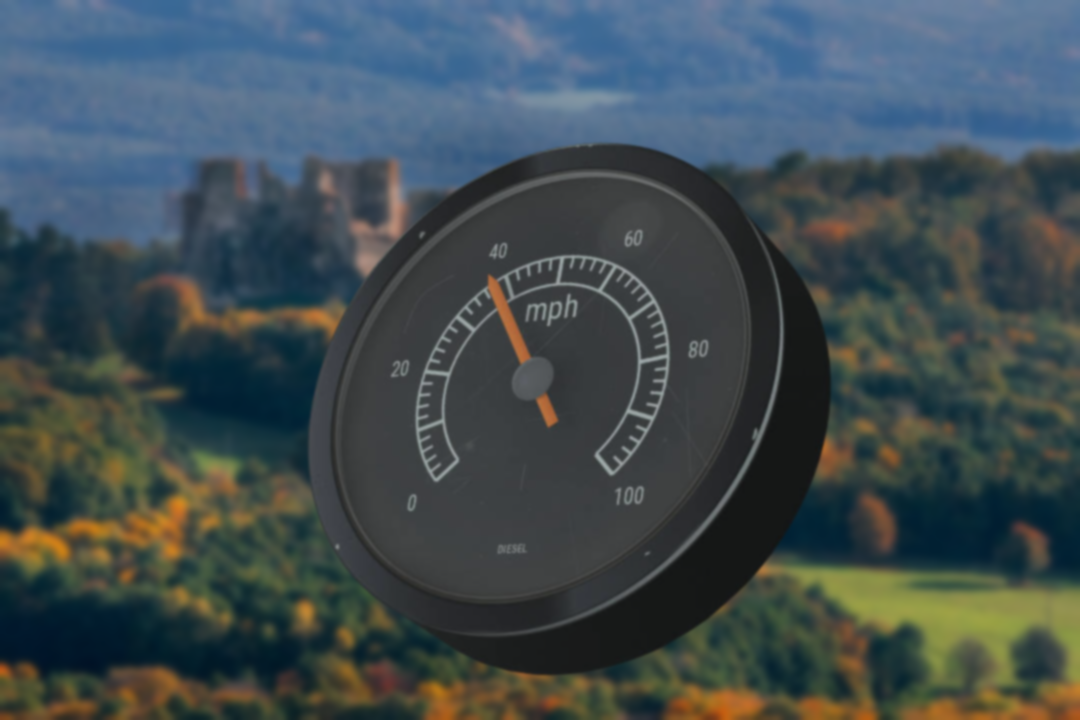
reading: 38 (mph)
